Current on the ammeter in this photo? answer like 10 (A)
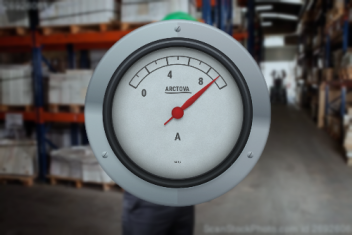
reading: 9 (A)
